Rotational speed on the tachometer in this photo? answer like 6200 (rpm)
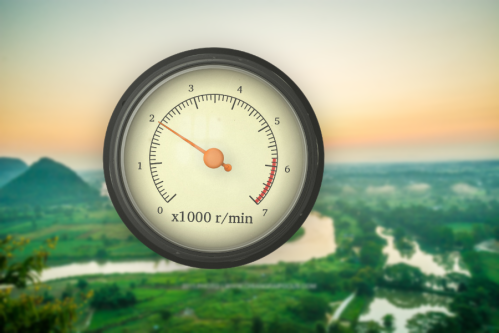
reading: 2000 (rpm)
